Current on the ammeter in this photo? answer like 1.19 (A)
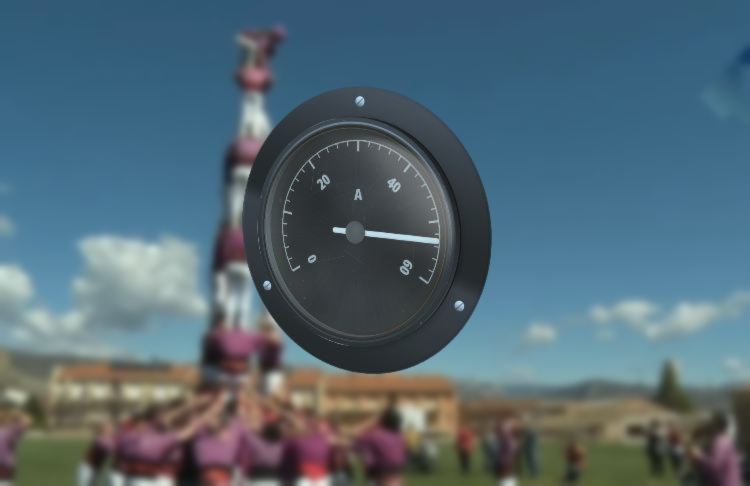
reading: 53 (A)
